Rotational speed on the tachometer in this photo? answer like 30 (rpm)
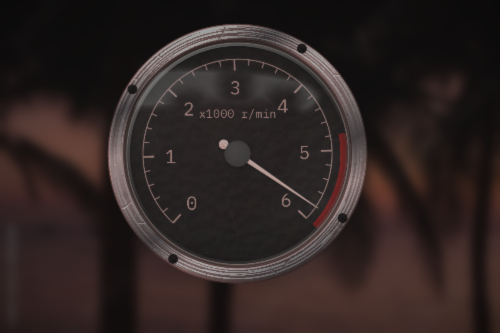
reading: 5800 (rpm)
